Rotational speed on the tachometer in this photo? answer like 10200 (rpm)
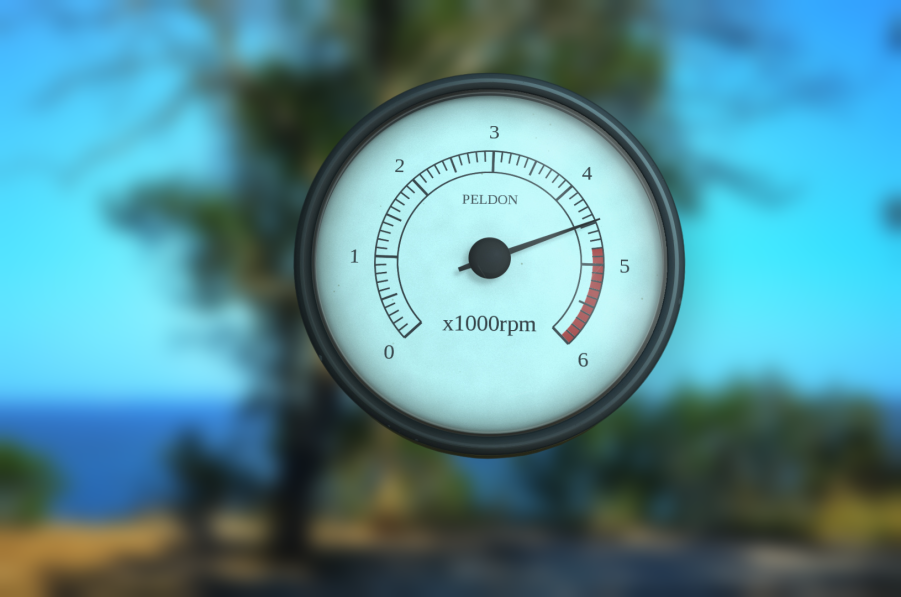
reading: 4500 (rpm)
